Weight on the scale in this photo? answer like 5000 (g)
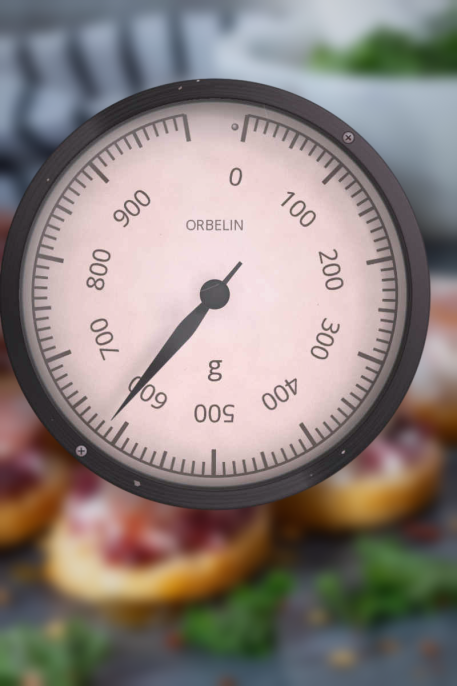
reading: 615 (g)
